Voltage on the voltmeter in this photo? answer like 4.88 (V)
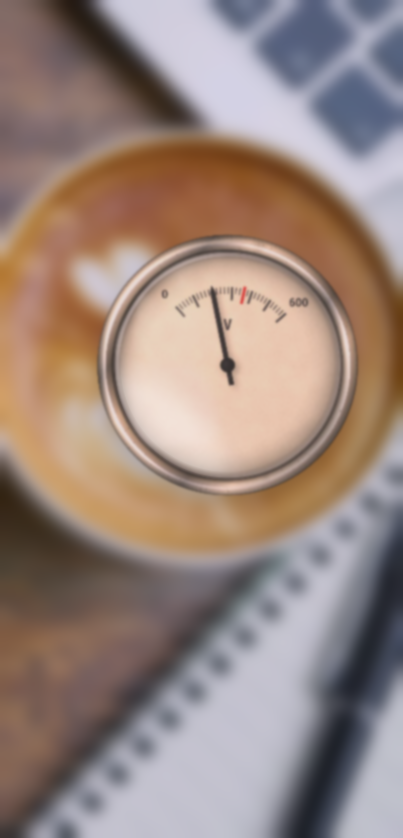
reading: 200 (V)
